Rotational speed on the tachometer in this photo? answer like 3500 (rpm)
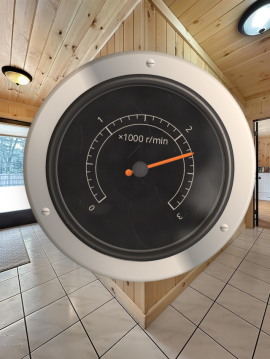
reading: 2250 (rpm)
